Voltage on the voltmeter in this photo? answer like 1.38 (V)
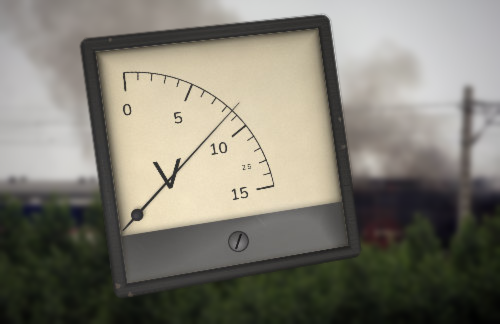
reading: 8.5 (V)
